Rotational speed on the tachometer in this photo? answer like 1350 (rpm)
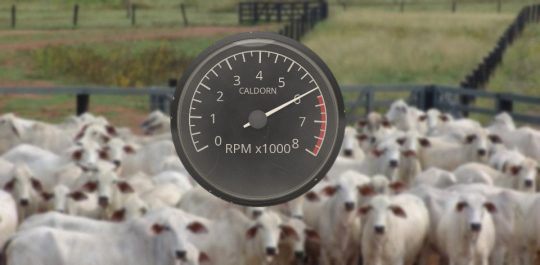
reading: 6000 (rpm)
